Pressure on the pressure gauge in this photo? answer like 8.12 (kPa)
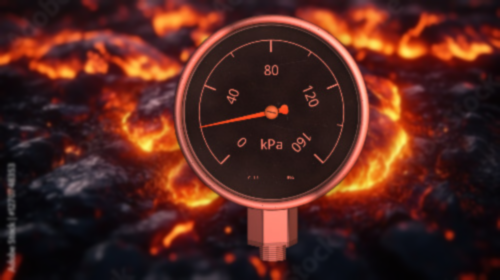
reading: 20 (kPa)
